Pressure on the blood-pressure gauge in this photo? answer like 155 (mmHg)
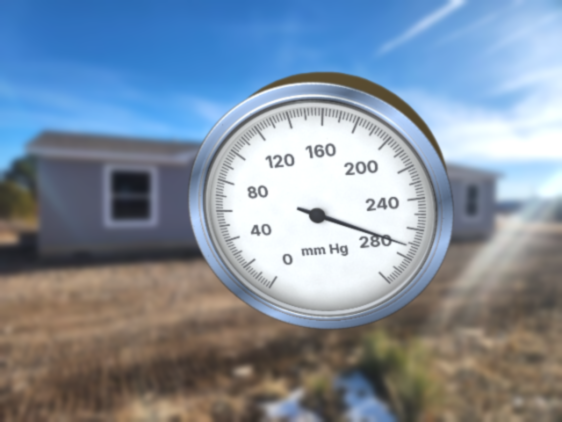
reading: 270 (mmHg)
